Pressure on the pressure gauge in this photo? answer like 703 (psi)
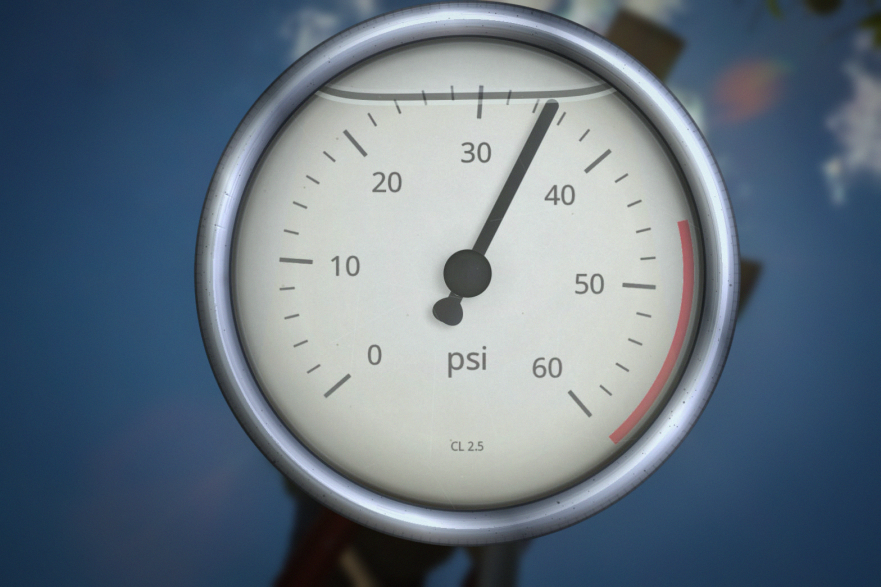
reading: 35 (psi)
